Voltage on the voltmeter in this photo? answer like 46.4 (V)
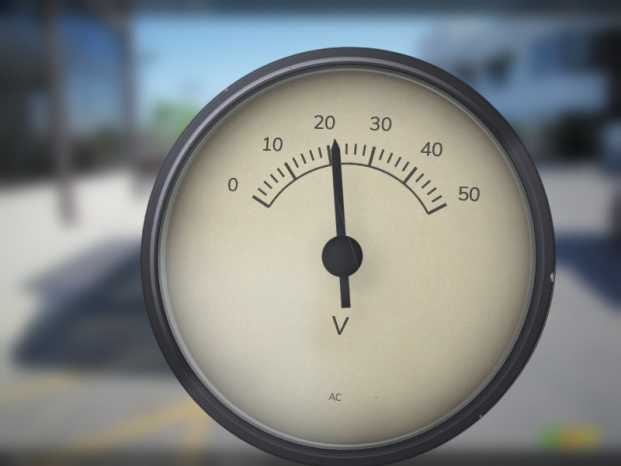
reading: 22 (V)
